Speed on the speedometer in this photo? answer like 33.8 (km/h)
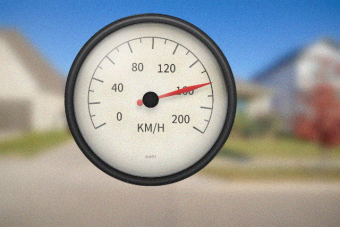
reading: 160 (km/h)
